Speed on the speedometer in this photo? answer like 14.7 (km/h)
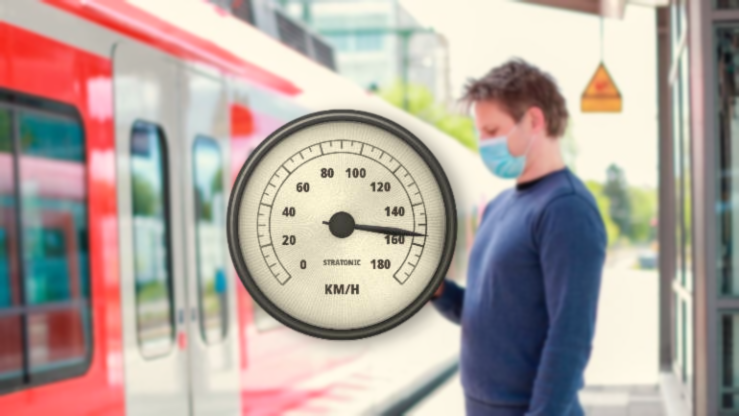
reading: 155 (km/h)
